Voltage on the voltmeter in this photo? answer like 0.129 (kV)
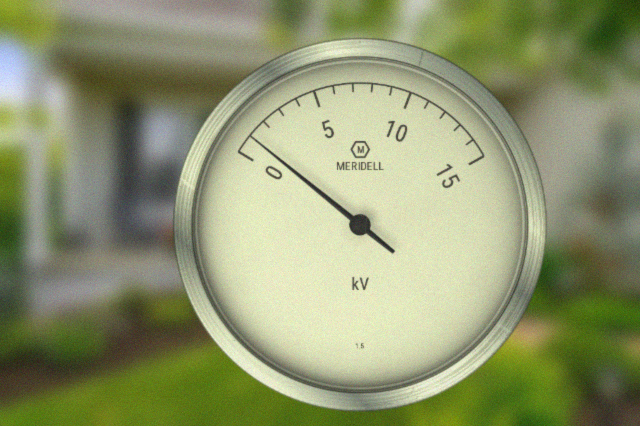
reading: 1 (kV)
